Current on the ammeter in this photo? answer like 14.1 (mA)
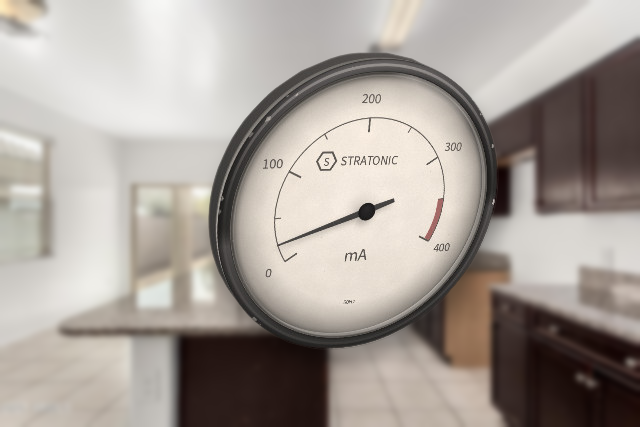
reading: 25 (mA)
